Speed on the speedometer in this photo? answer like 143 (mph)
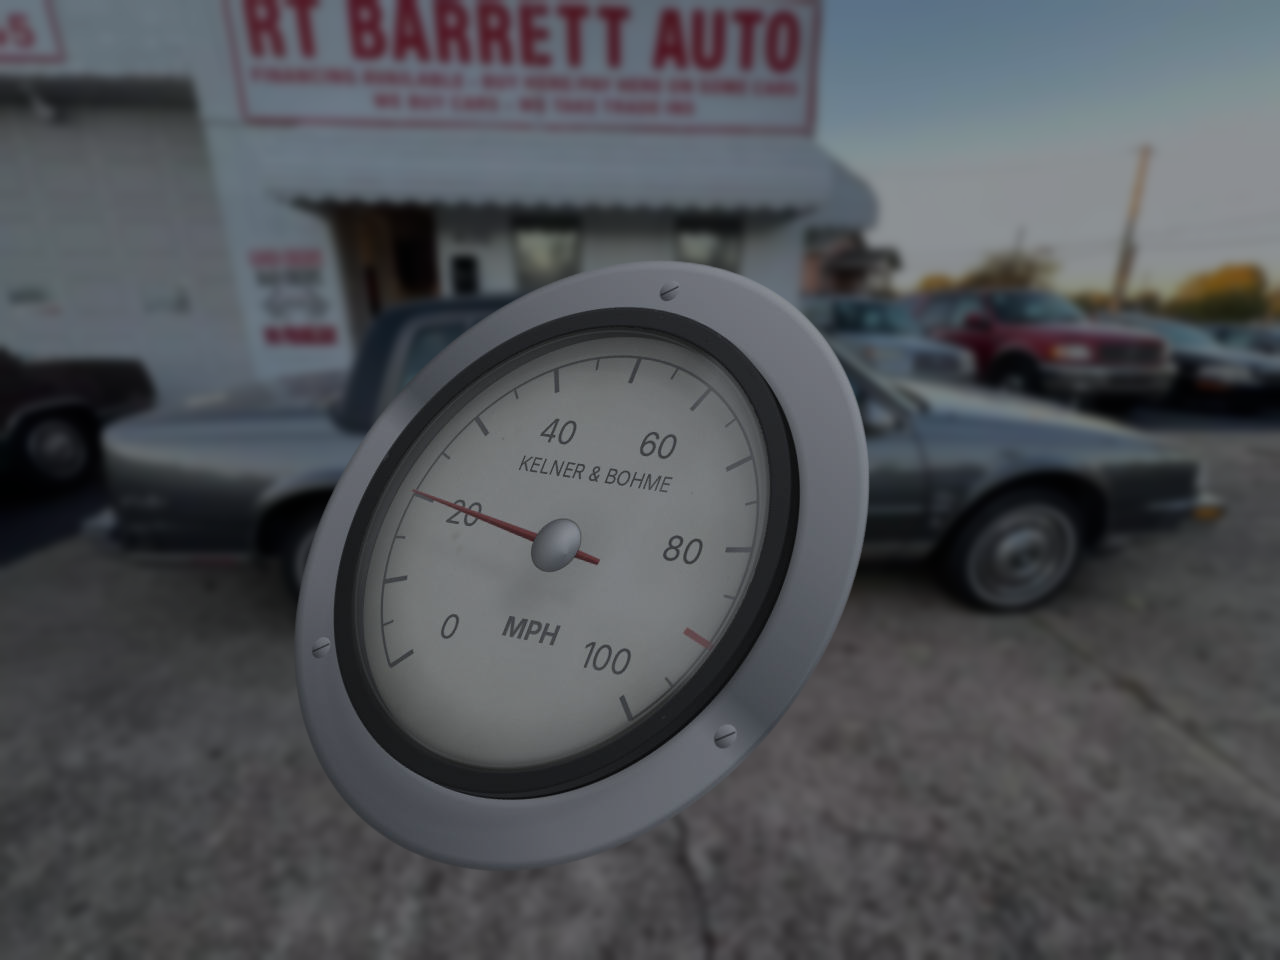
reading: 20 (mph)
